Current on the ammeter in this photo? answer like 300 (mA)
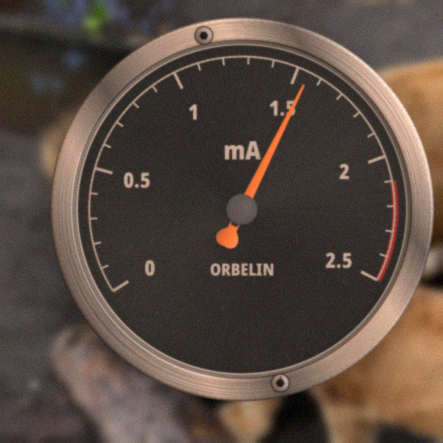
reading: 1.55 (mA)
